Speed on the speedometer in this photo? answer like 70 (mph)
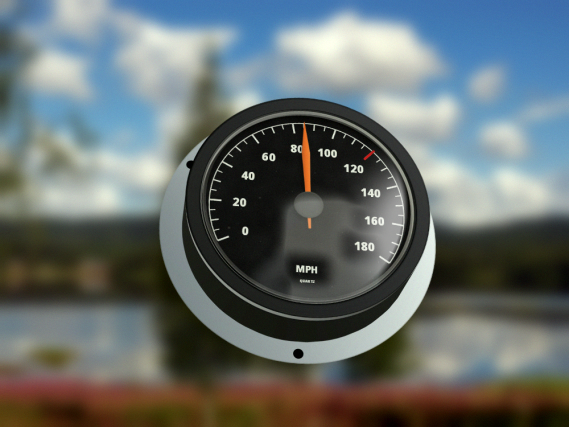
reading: 85 (mph)
